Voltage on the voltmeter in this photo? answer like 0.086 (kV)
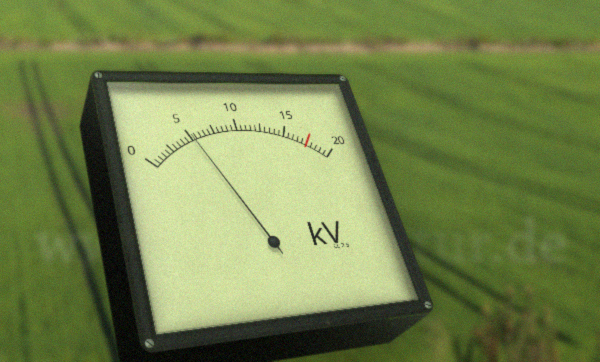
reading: 5 (kV)
